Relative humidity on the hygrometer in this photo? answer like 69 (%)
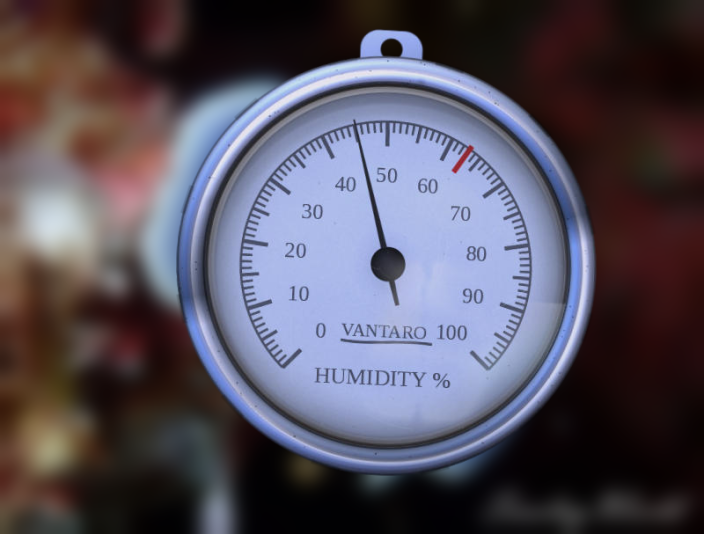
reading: 45 (%)
